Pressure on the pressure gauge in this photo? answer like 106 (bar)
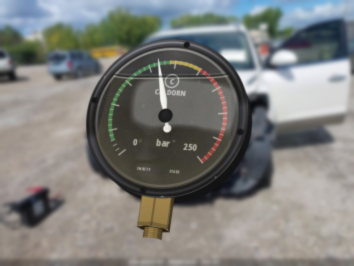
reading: 110 (bar)
